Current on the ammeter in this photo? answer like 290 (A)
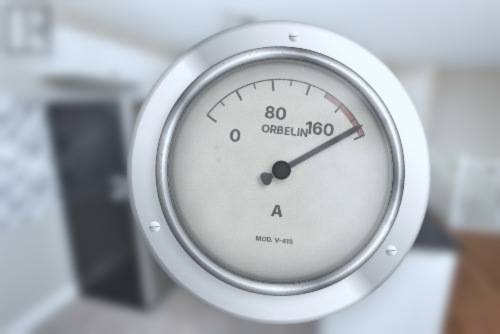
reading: 190 (A)
